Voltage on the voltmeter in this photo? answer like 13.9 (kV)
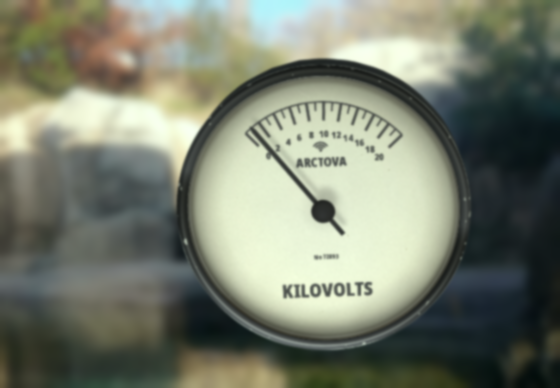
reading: 1 (kV)
